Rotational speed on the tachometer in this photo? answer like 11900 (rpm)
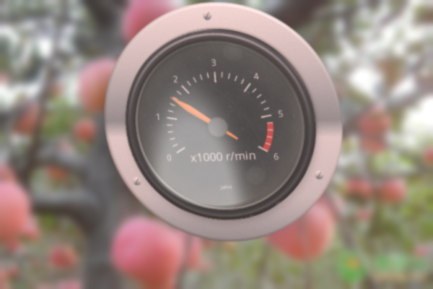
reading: 1600 (rpm)
